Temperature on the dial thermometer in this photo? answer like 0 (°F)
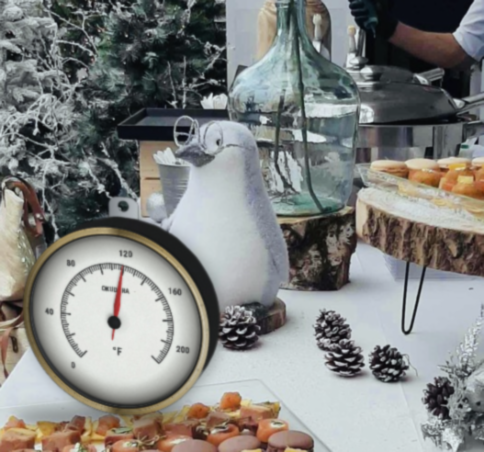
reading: 120 (°F)
